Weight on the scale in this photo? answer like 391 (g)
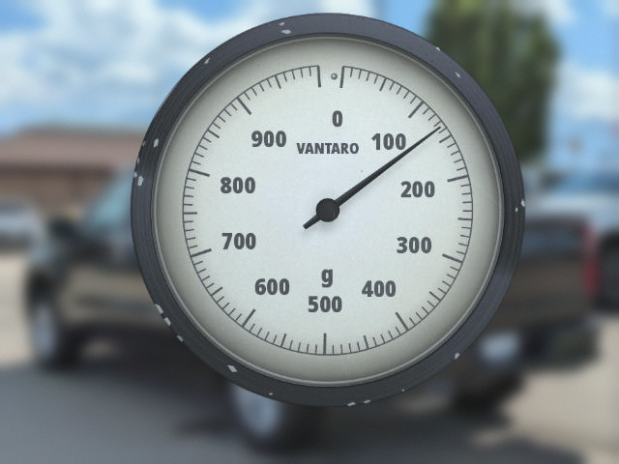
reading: 135 (g)
